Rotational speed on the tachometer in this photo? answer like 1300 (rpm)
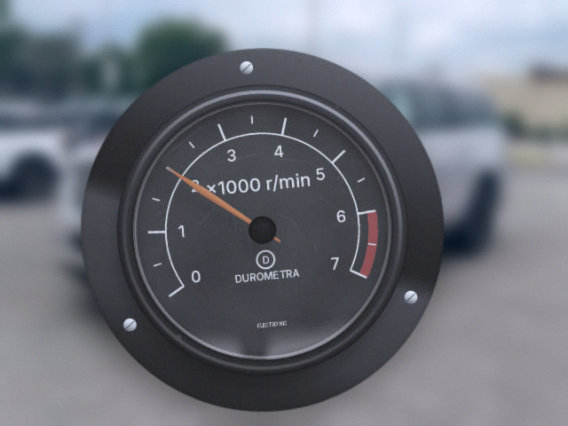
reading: 2000 (rpm)
